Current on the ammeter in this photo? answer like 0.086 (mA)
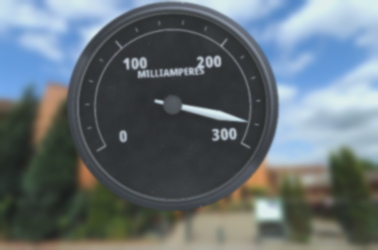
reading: 280 (mA)
